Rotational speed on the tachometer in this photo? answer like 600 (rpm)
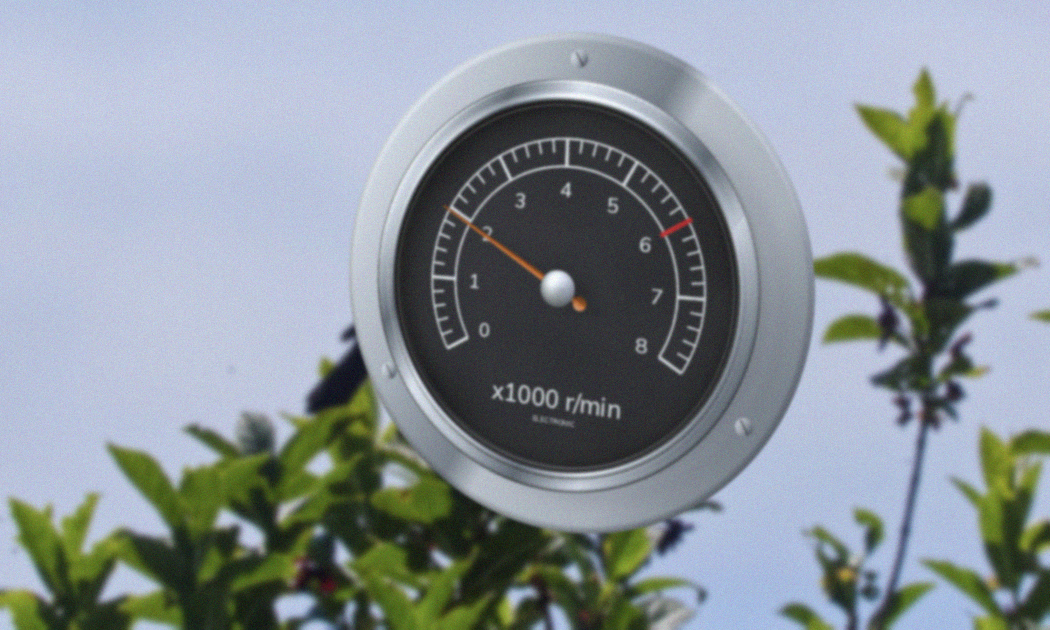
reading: 2000 (rpm)
